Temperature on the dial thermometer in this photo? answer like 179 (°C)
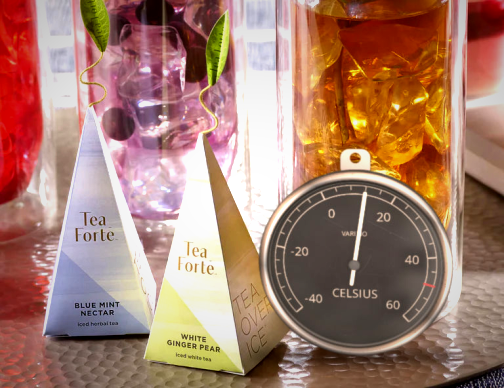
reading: 12 (°C)
